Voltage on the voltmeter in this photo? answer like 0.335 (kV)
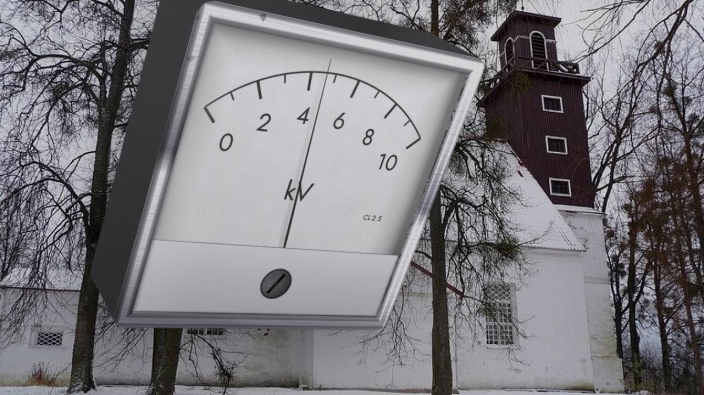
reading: 4.5 (kV)
